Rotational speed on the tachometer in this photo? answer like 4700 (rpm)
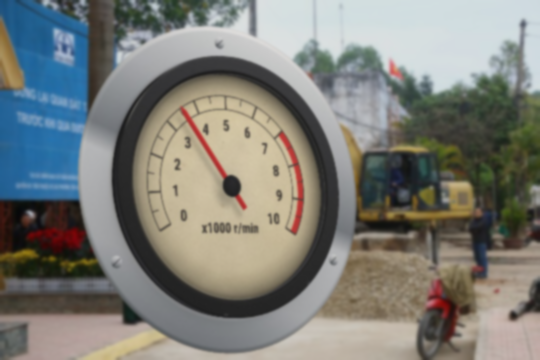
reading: 3500 (rpm)
